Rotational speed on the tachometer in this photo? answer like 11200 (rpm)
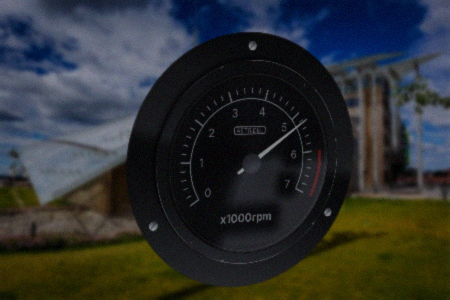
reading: 5200 (rpm)
